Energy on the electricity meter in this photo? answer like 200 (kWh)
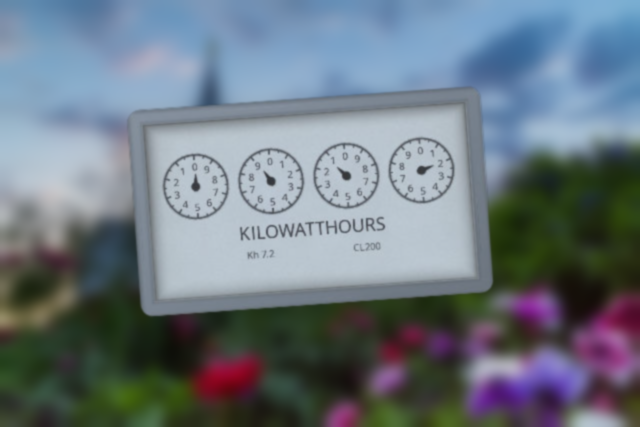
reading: 9912 (kWh)
